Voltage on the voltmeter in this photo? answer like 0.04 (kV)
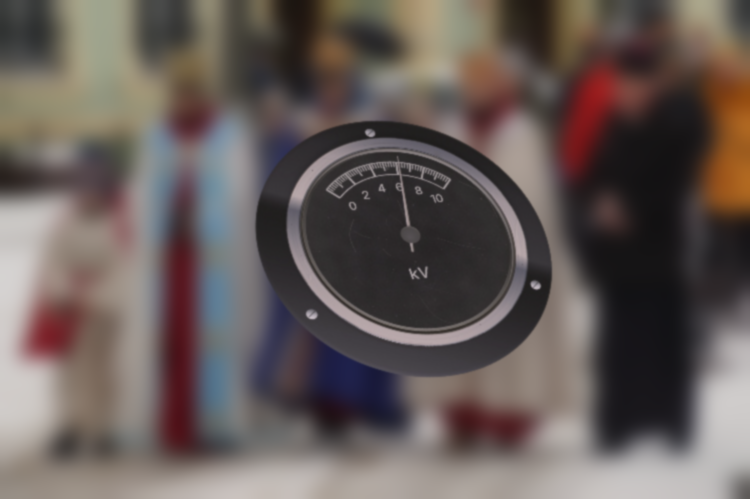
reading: 6 (kV)
